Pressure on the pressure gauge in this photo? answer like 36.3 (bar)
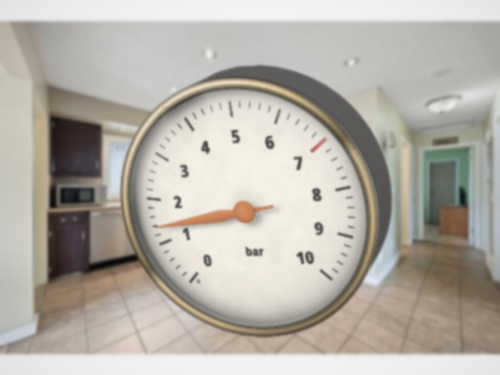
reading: 1.4 (bar)
